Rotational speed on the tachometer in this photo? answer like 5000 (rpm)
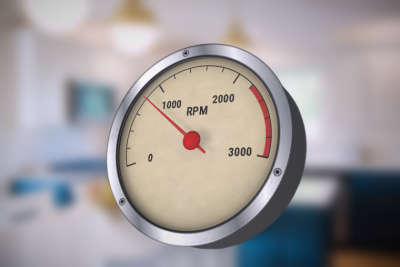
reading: 800 (rpm)
